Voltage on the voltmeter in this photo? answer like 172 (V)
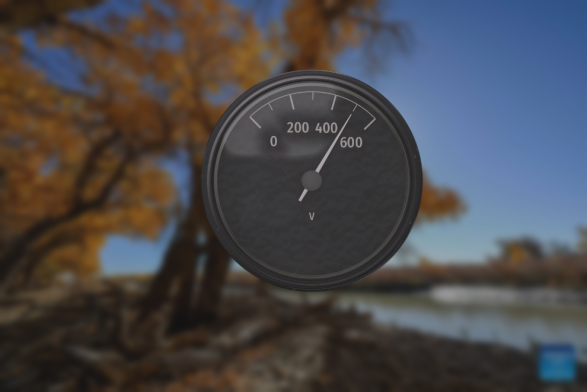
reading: 500 (V)
